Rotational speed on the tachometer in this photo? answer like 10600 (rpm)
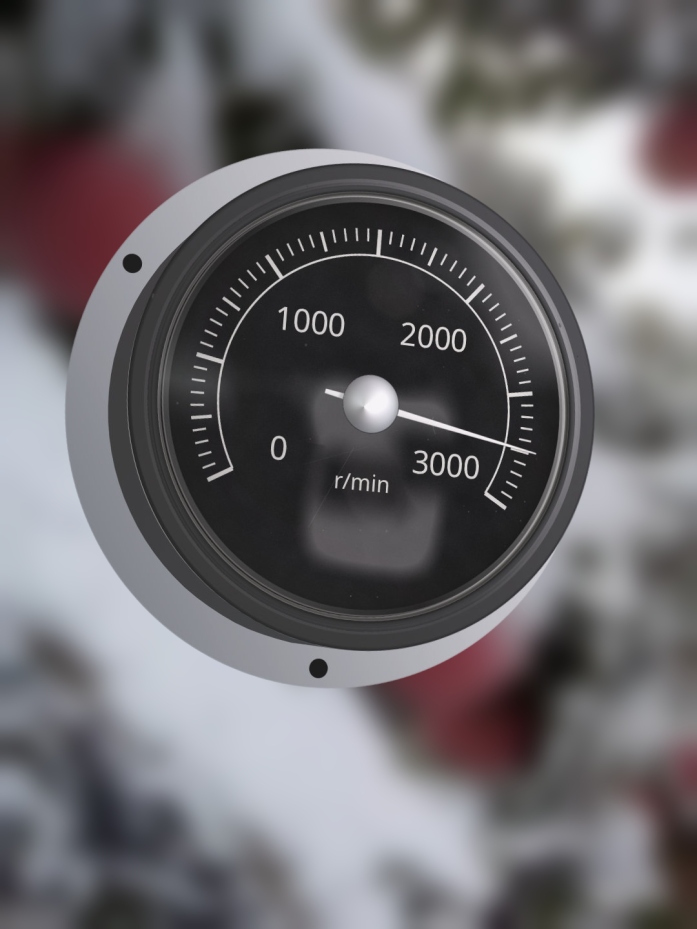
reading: 2750 (rpm)
